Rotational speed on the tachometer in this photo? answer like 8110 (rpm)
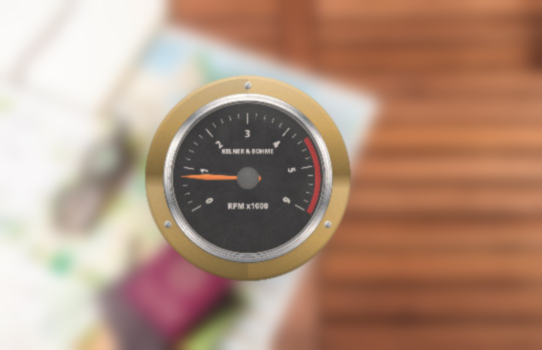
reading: 800 (rpm)
